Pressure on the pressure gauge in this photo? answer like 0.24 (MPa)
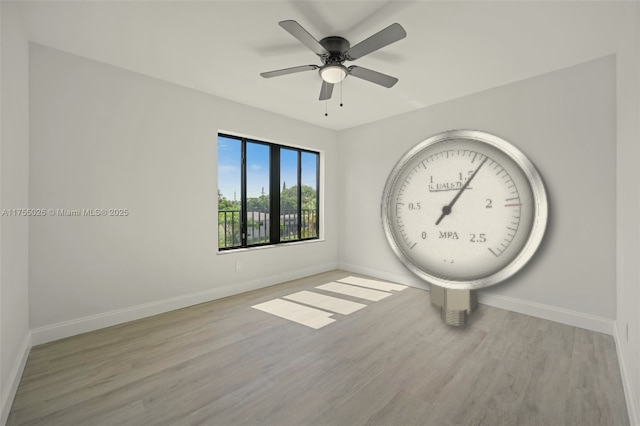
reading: 1.6 (MPa)
